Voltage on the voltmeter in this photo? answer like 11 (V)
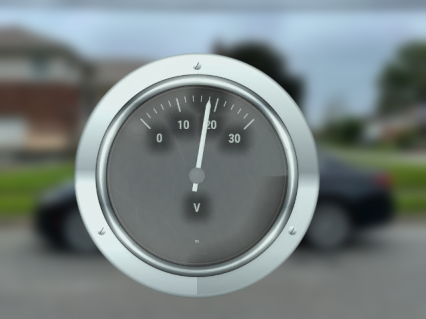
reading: 18 (V)
